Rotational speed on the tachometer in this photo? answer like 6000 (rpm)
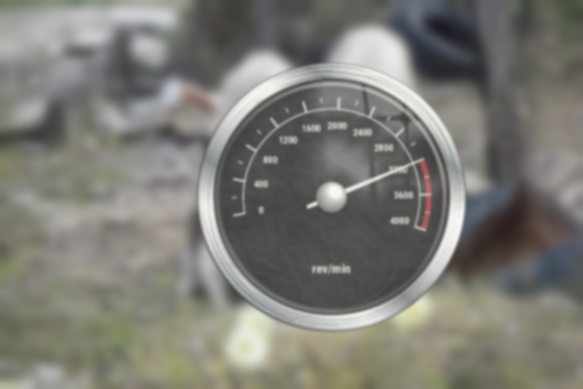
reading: 3200 (rpm)
